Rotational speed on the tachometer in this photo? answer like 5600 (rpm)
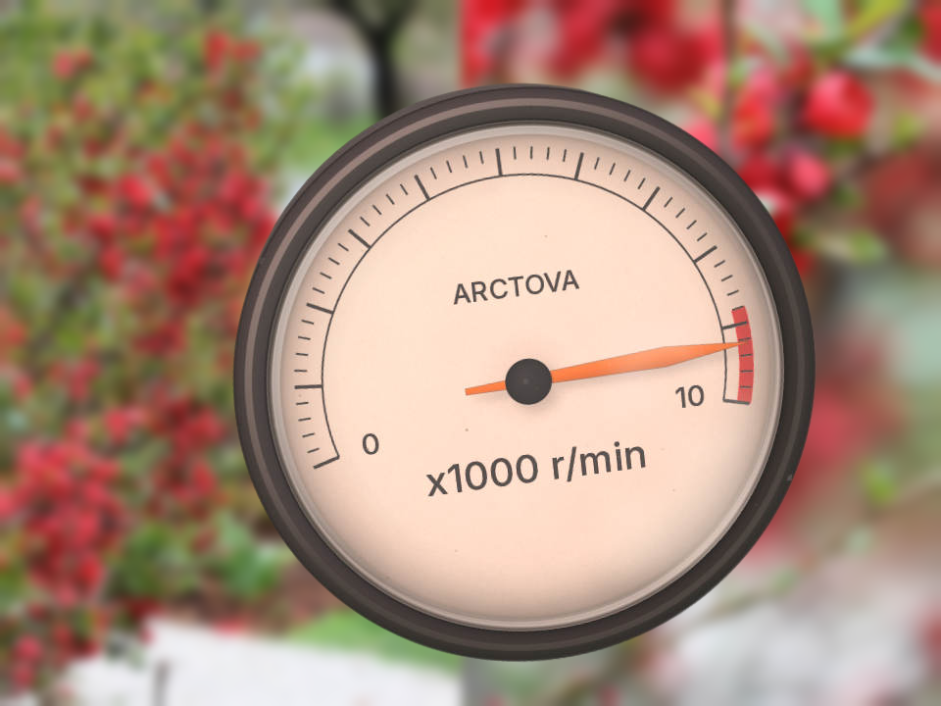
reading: 9200 (rpm)
